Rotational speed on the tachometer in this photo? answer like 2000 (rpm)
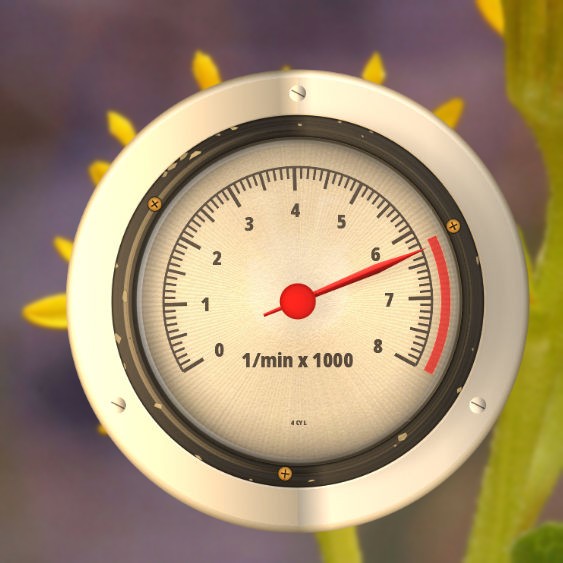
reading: 6300 (rpm)
